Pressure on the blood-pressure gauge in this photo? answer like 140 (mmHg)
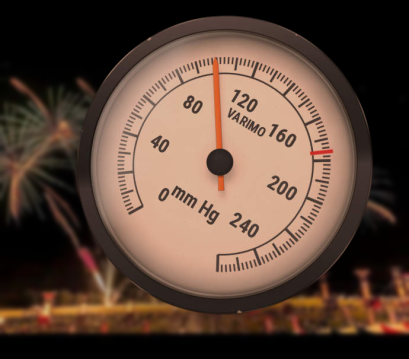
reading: 100 (mmHg)
